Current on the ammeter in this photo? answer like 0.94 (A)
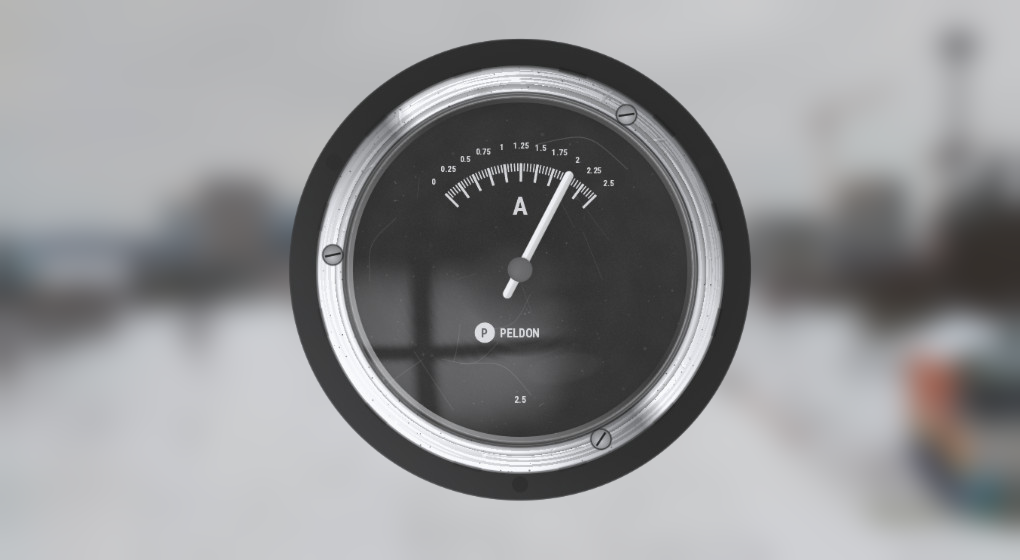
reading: 2 (A)
